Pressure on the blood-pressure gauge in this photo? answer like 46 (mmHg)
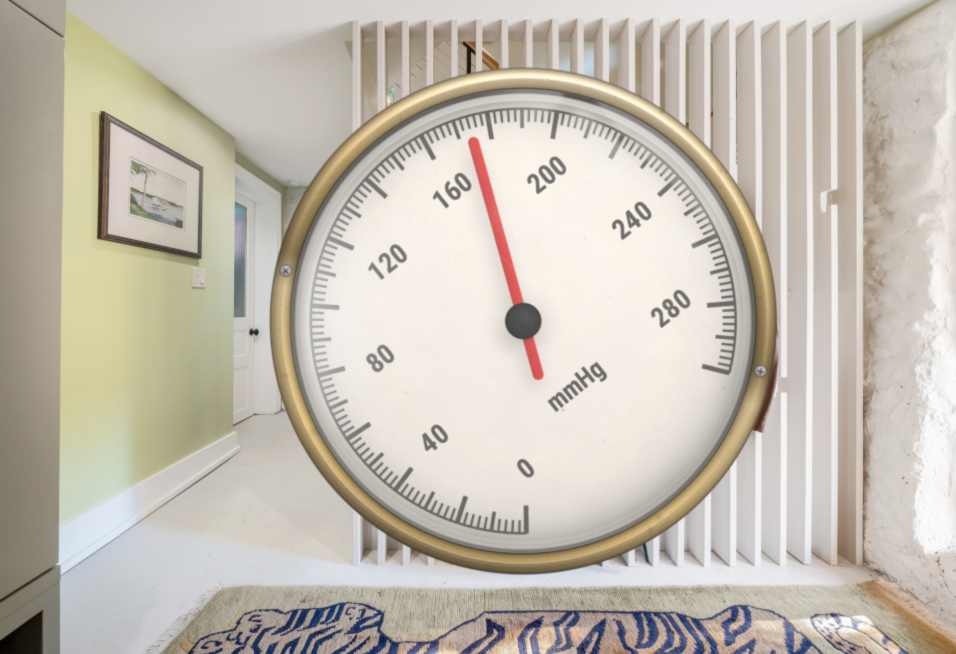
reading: 174 (mmHg)
